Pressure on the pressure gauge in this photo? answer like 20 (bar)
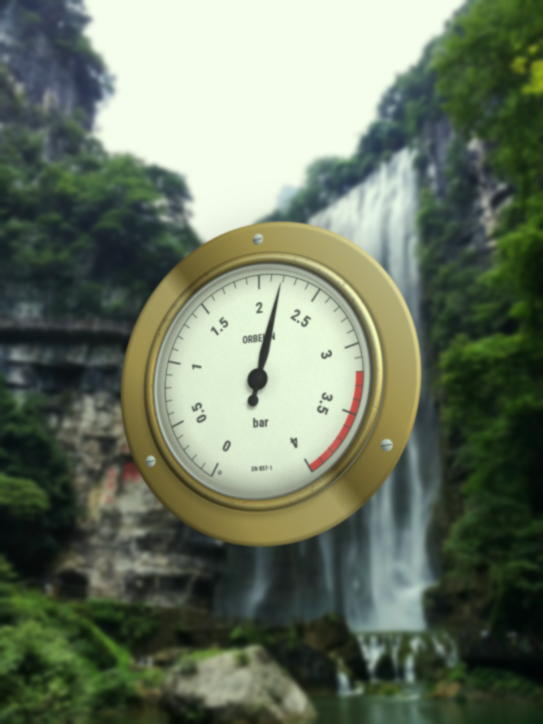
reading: 2.2 (bar)
